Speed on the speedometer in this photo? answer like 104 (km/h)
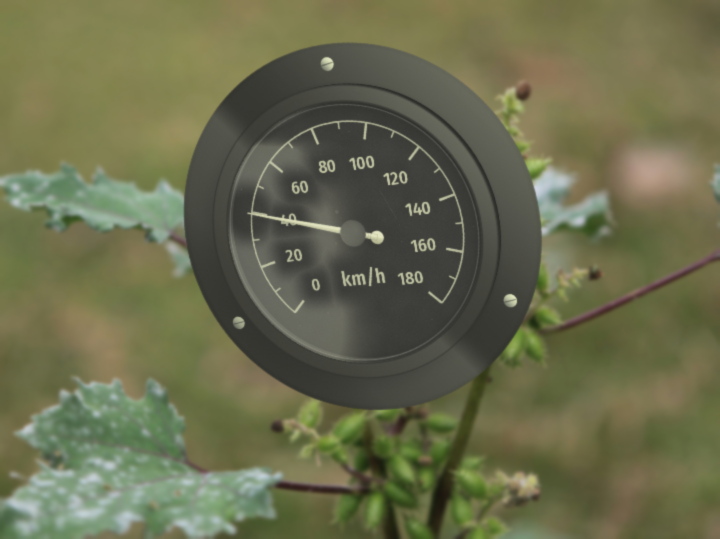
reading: 40 (km/h)
